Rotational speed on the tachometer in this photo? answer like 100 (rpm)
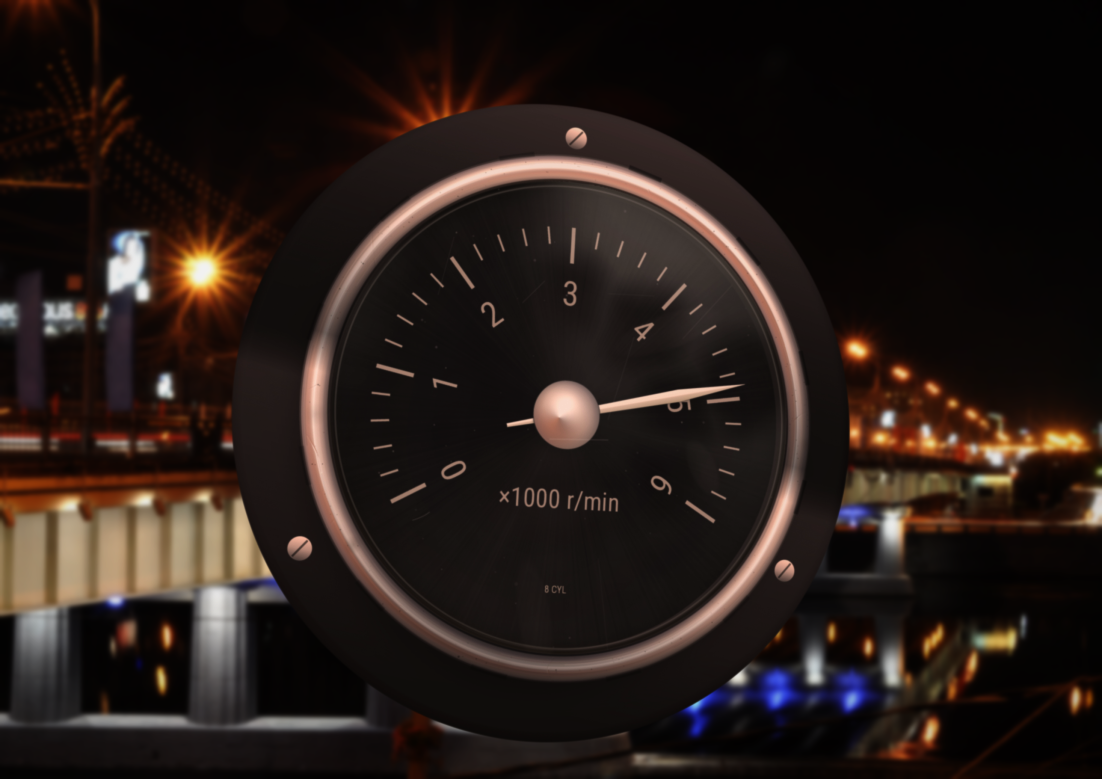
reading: 4900 (rpm)
